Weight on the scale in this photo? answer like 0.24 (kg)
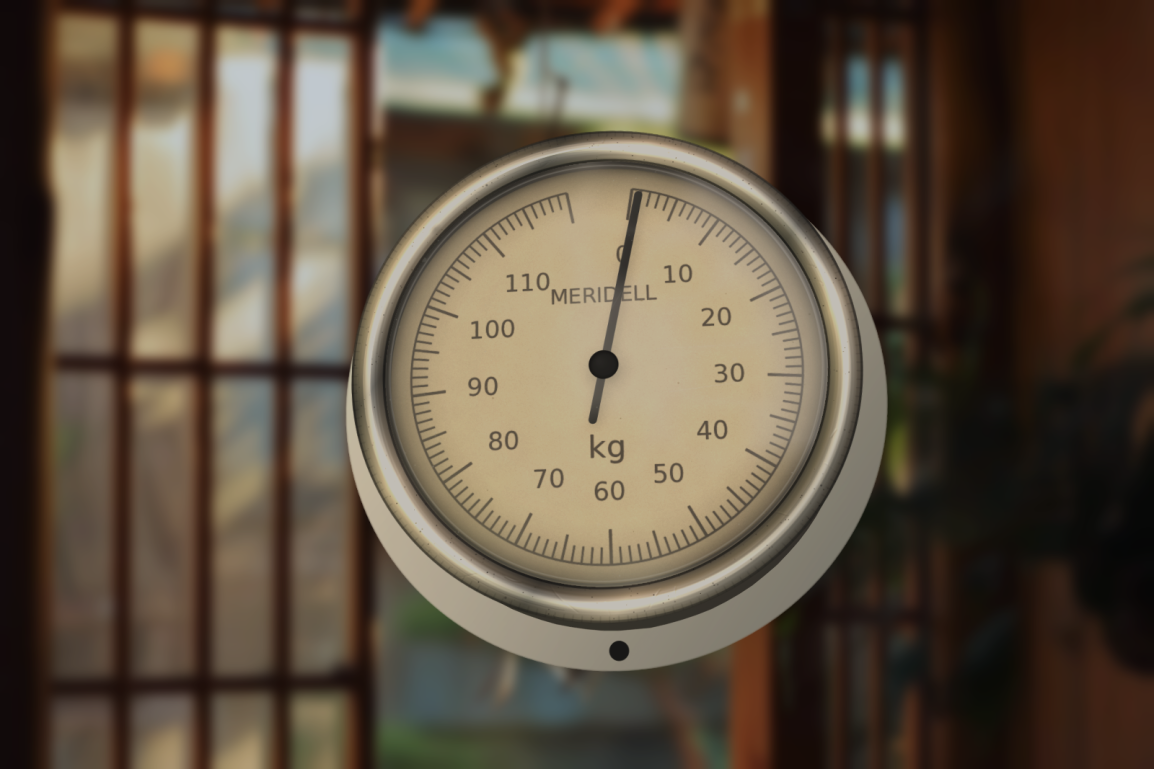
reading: 1 (kg)
